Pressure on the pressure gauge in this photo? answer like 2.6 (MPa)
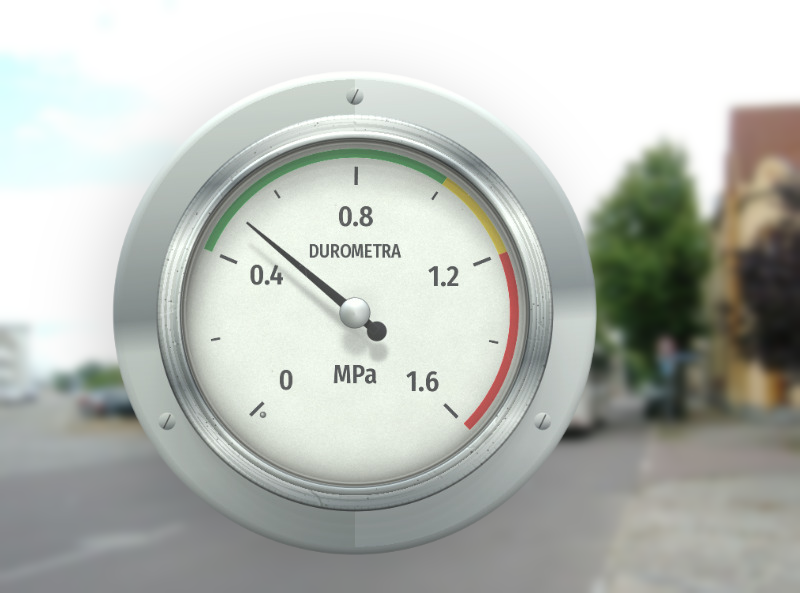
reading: 0.5 (MPa)
